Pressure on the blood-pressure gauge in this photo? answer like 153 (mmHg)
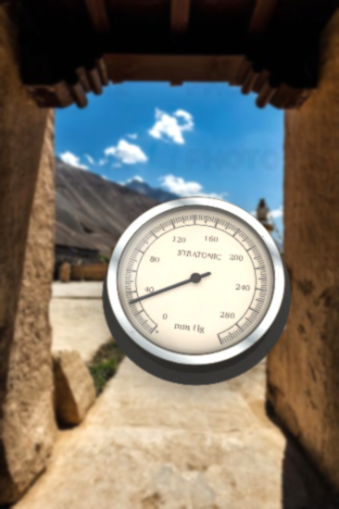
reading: 30 (mmHg)
